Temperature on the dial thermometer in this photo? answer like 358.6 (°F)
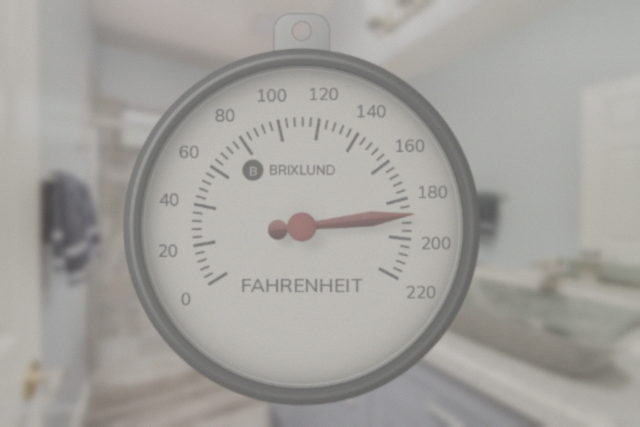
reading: 188 (°F)
